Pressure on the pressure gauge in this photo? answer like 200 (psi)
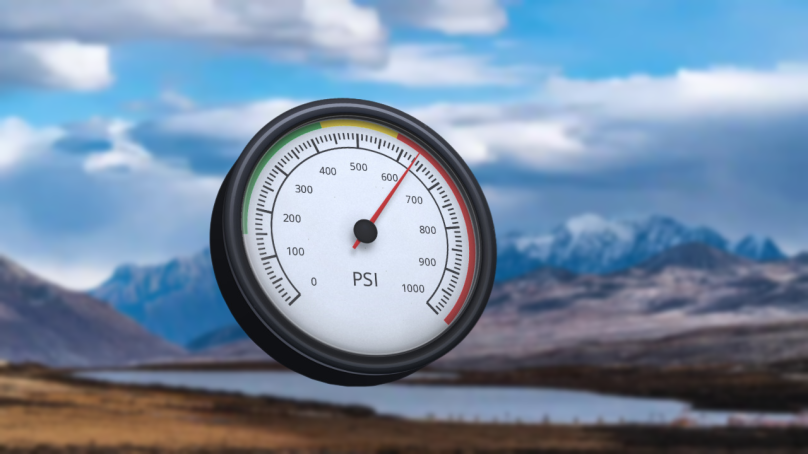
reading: 630 (psi)
